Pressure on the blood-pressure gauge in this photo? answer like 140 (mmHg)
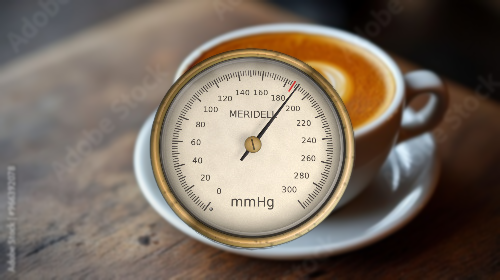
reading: 190 (mmHg)
